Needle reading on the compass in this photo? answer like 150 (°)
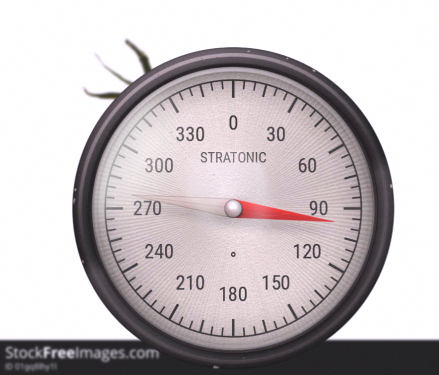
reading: 97.5 (°)
